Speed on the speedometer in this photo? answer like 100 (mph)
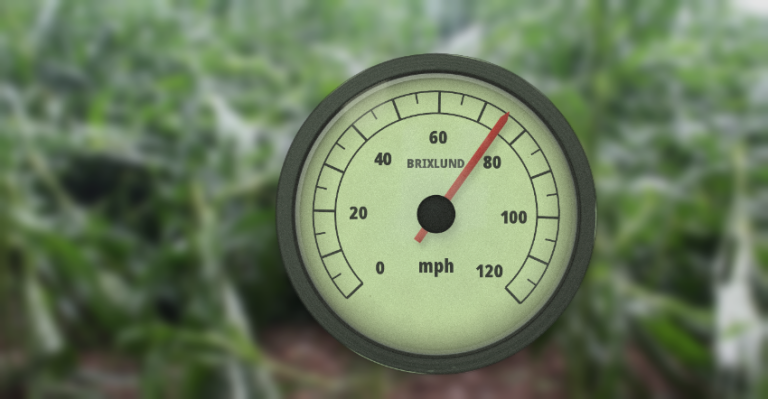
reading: 75 (mph)
